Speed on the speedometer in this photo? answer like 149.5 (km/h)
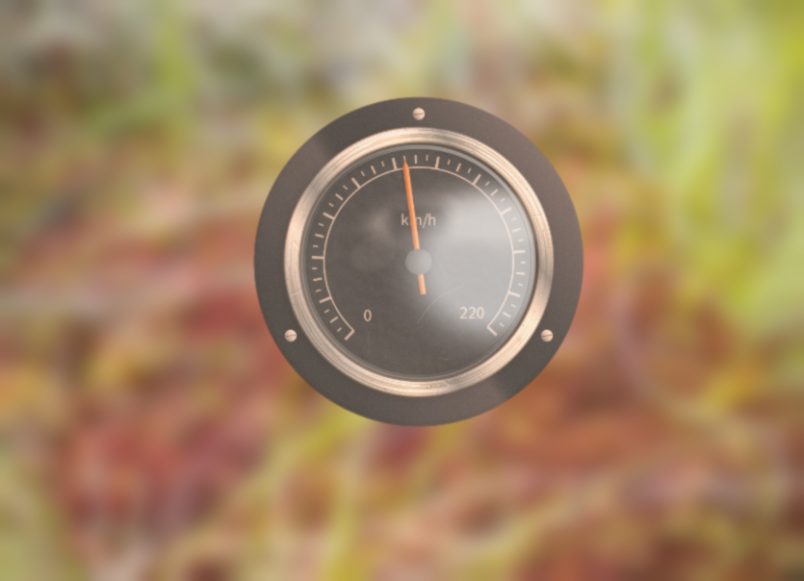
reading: 105 (km/h)
